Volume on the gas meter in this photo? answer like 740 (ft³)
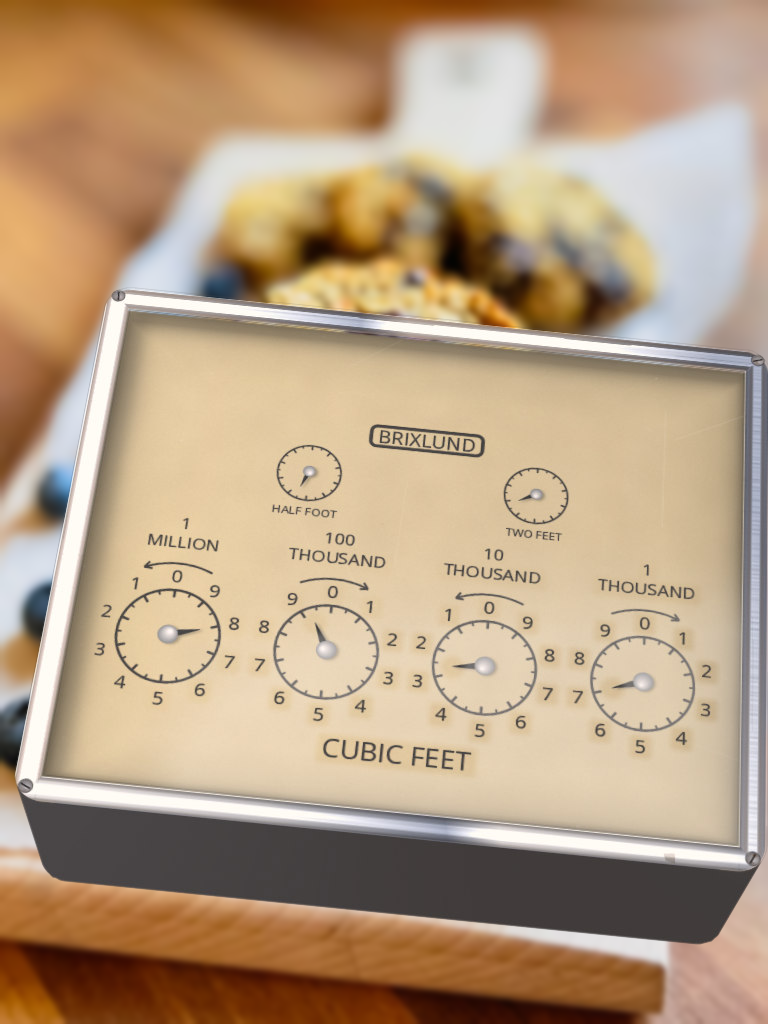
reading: 792700 (ft³)
